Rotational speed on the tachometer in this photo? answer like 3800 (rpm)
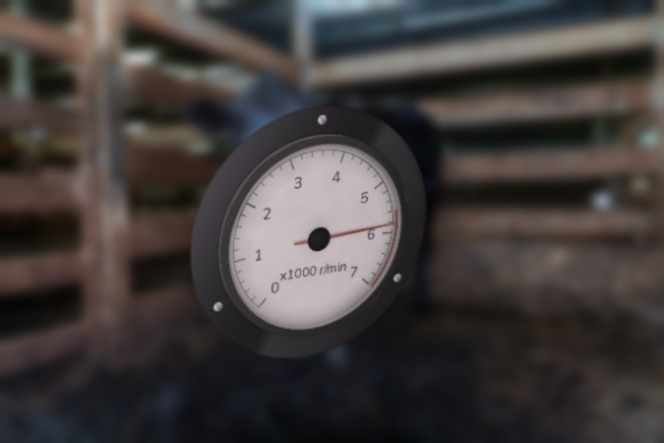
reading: 5800 (rpm)
